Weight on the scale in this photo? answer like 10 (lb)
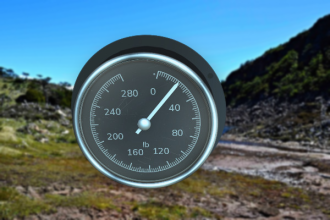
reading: 20 (lb)
